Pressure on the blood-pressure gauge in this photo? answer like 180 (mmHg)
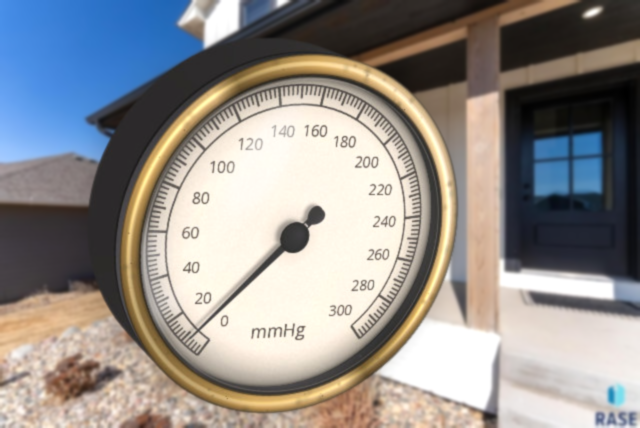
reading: 10 (mmHg)
